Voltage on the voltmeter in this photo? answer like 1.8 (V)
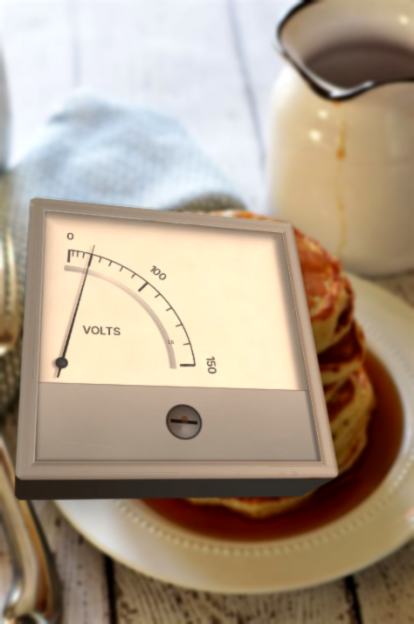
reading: 50 (V)
